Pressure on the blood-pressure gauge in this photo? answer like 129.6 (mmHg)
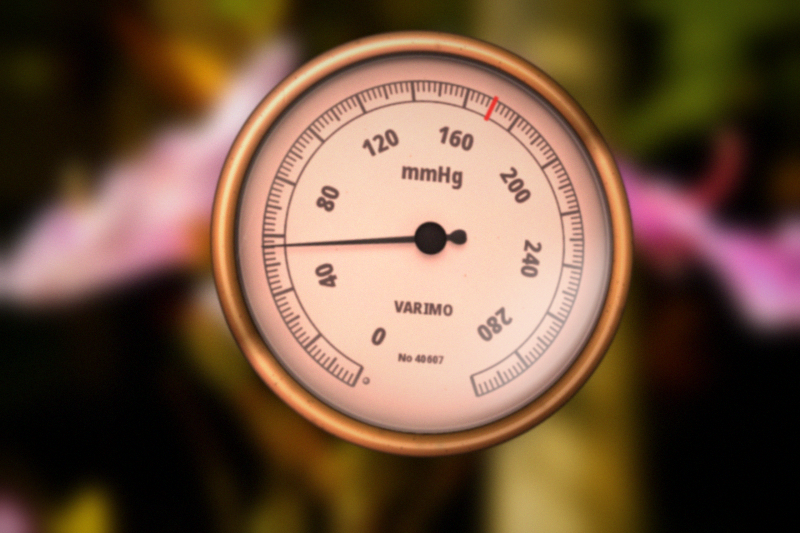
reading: 56 (mmHg)
